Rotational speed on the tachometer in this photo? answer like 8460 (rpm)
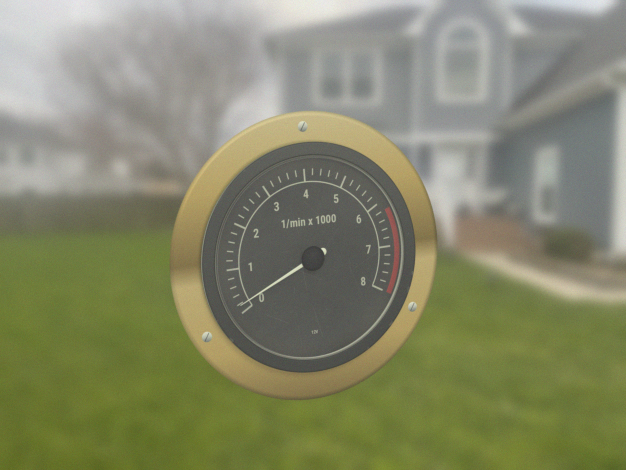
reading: 200 (rpm)
